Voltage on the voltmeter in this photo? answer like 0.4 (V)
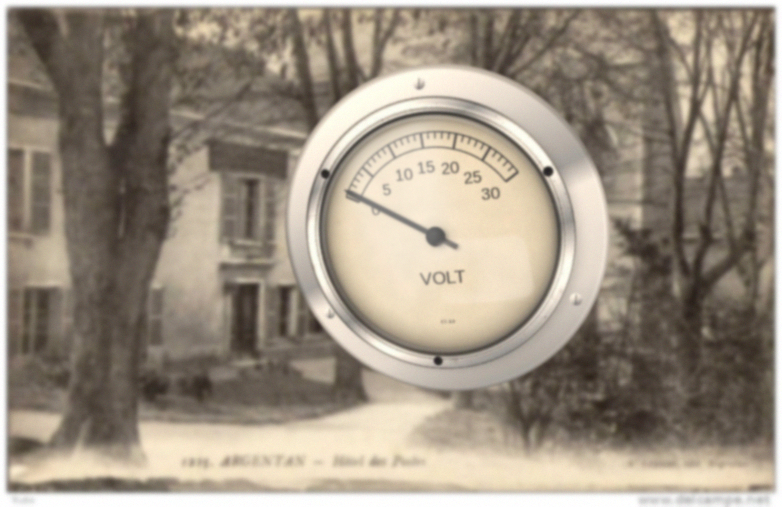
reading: 1 (V)
